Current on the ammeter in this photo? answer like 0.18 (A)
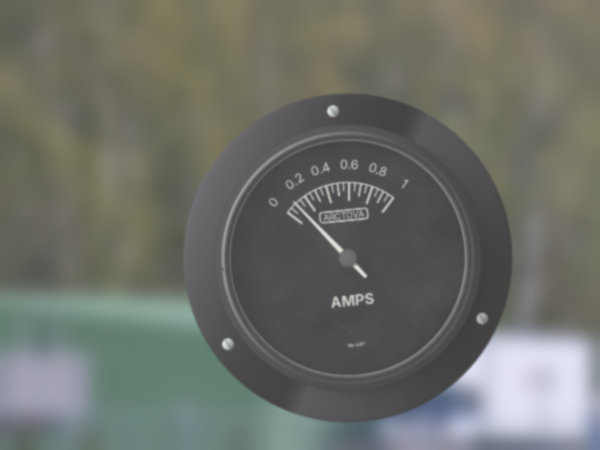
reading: 0.1 (A)
